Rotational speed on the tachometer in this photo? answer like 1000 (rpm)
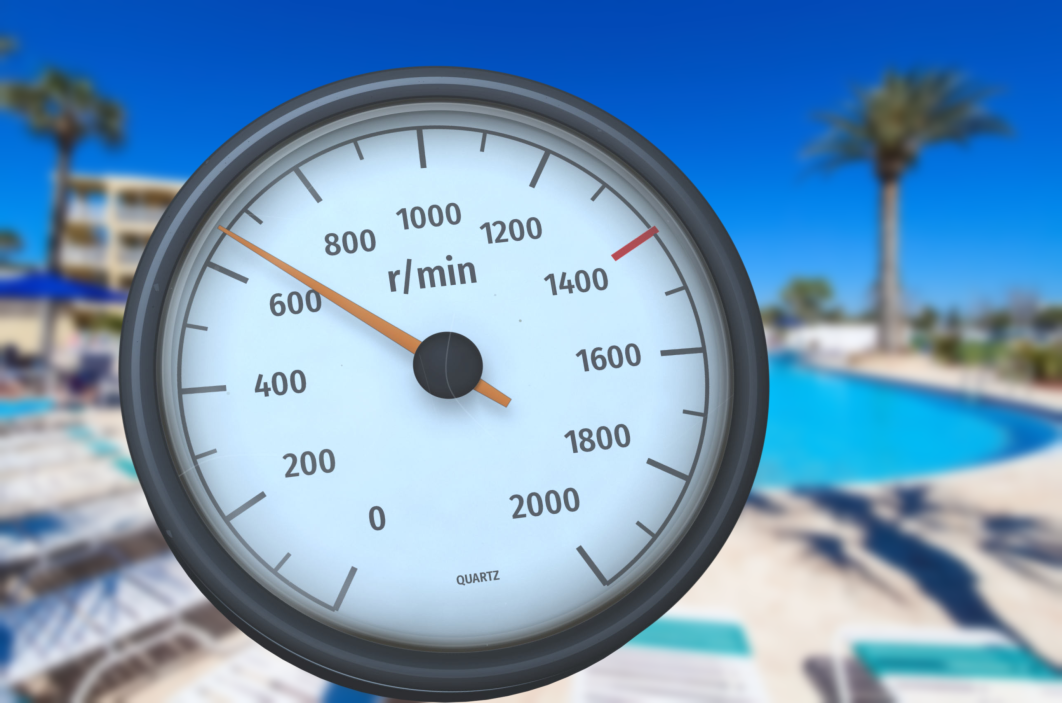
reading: 650 (rpm)
